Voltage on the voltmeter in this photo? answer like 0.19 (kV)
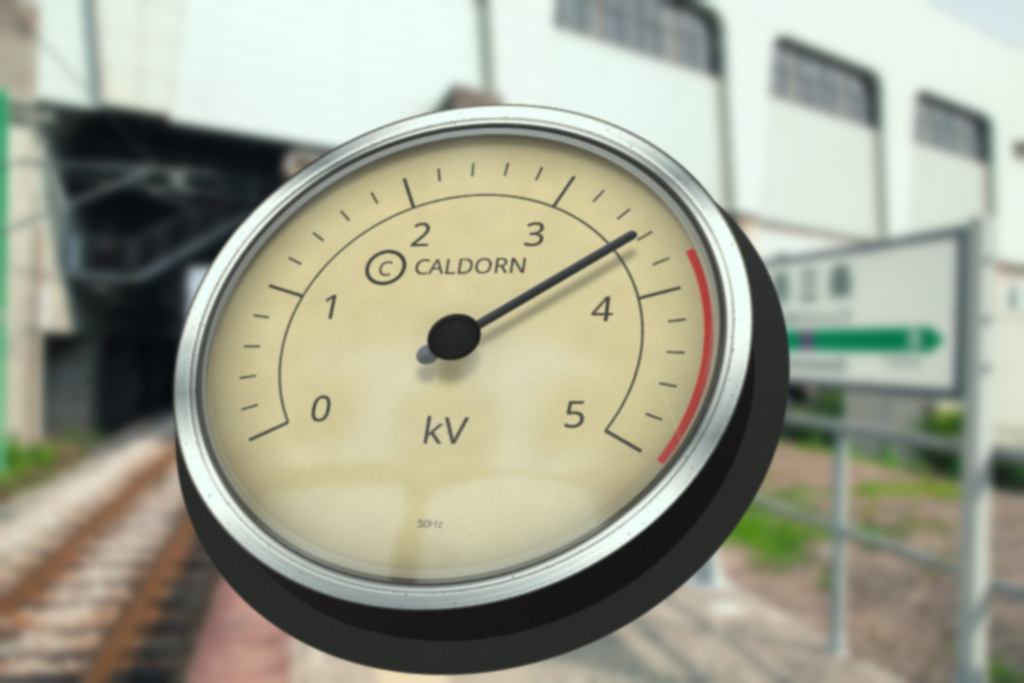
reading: 3.6 (kV)
